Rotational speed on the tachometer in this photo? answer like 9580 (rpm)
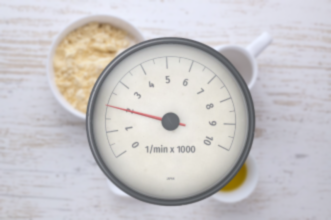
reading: 2000 (rpm)
